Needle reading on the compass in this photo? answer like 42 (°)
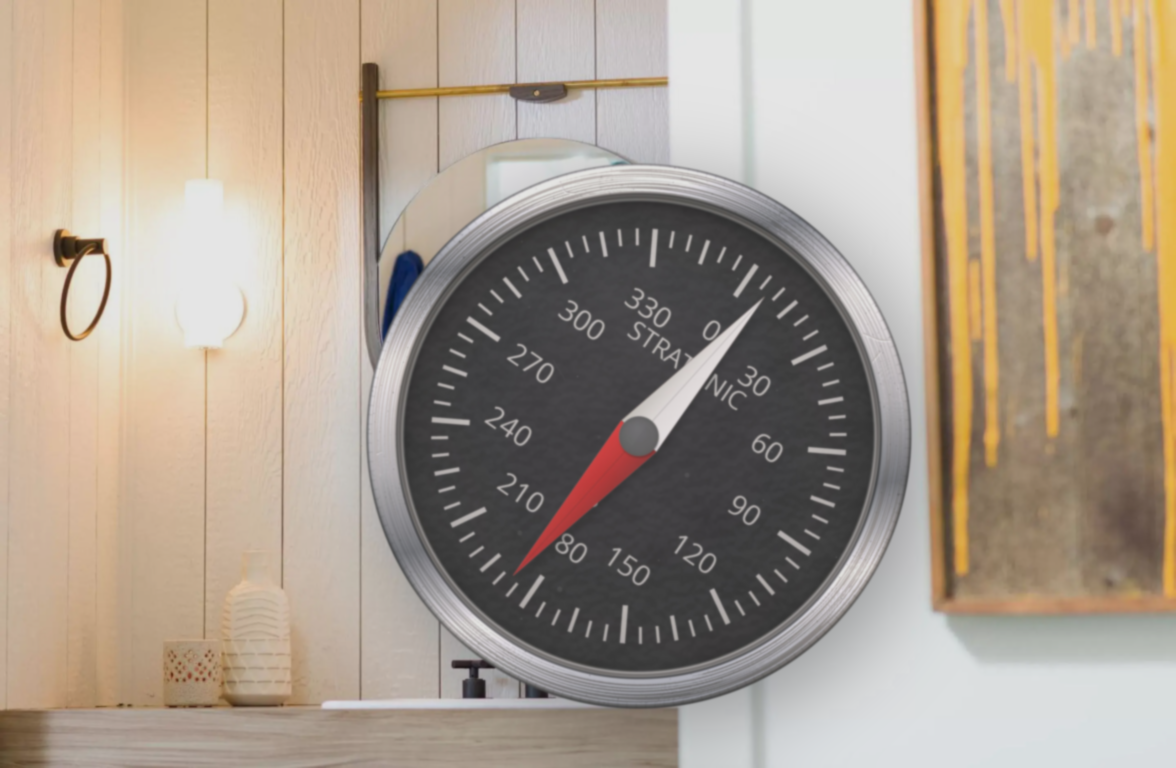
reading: 187.5 (°)
